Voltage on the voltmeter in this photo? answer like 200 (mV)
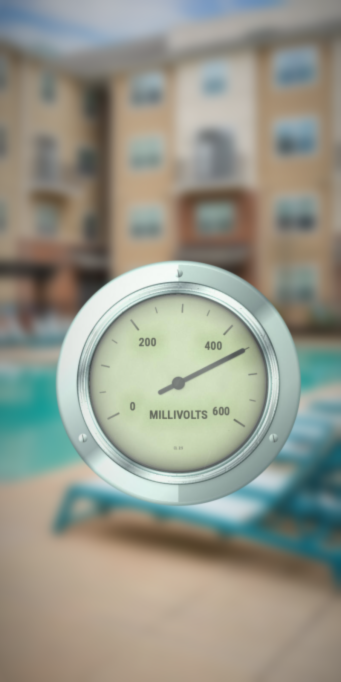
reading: 450 (mV)
